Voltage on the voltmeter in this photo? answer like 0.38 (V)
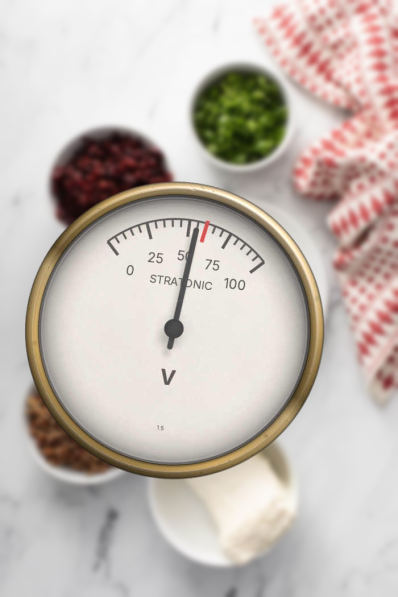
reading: 55 (V)
